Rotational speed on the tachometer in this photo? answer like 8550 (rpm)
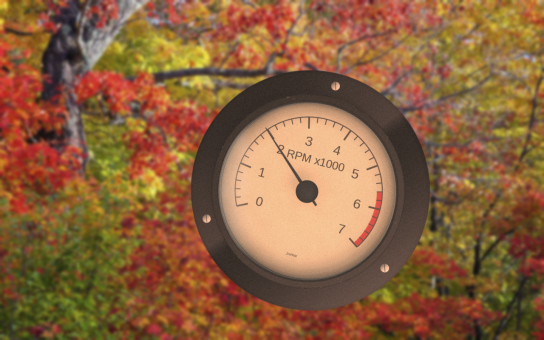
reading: 2000 (rpm)
